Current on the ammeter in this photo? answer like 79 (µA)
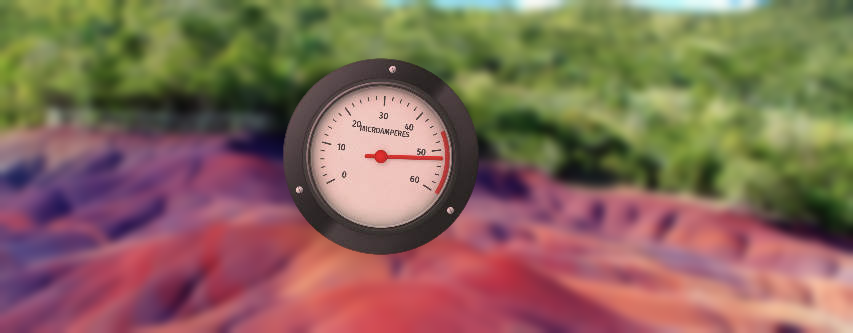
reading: 52 (µA)
